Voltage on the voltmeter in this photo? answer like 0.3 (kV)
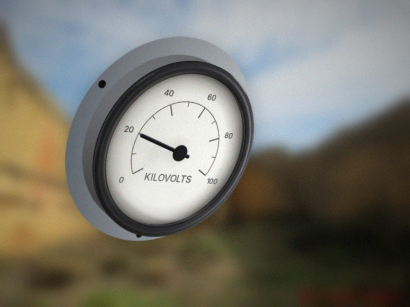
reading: 20 (kV)
